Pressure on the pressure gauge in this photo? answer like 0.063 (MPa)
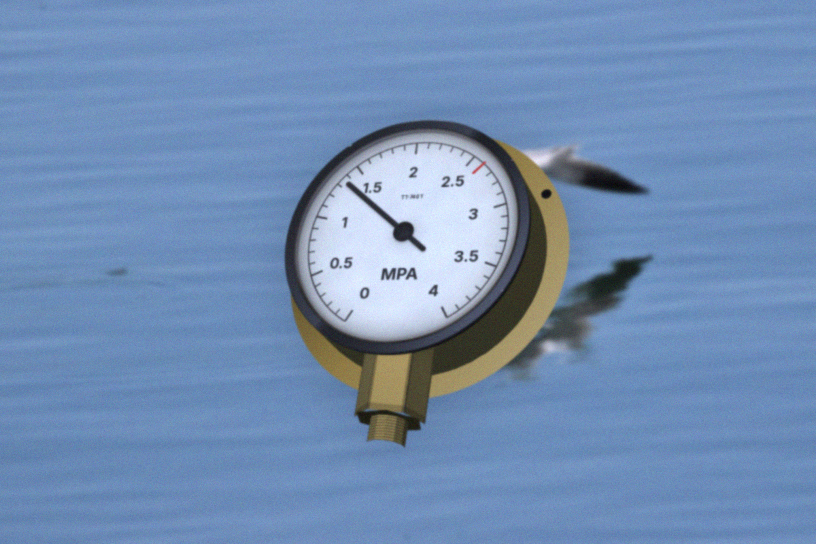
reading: 1.35 (MPa)
